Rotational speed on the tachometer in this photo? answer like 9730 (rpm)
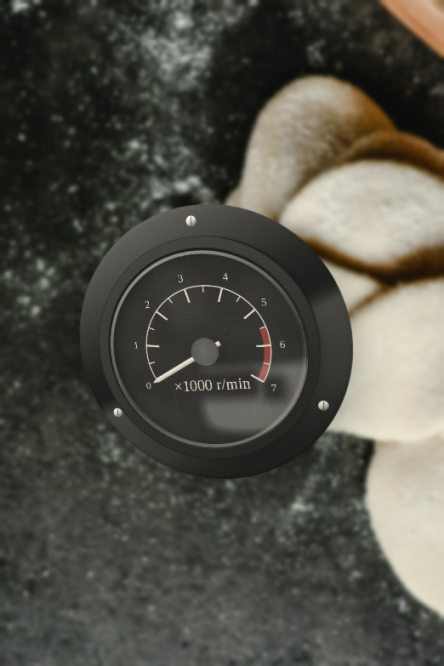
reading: 0 (rpm)
